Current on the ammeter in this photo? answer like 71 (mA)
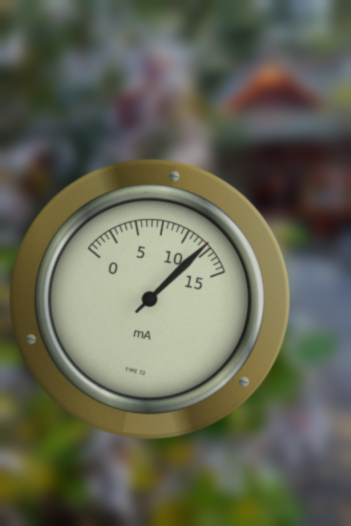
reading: 12 (mA)
